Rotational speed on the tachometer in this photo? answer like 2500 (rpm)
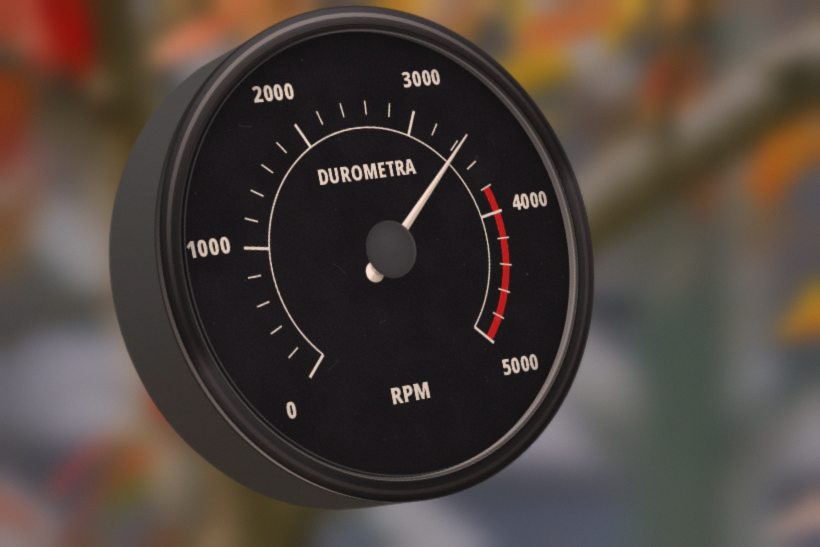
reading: 3400 (rpm)
